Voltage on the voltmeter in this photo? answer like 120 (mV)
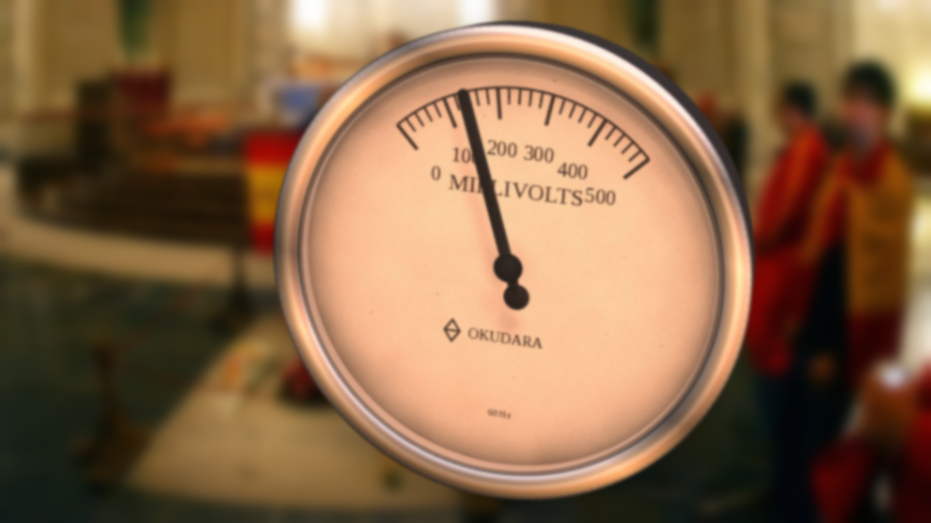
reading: 140 (mV)
